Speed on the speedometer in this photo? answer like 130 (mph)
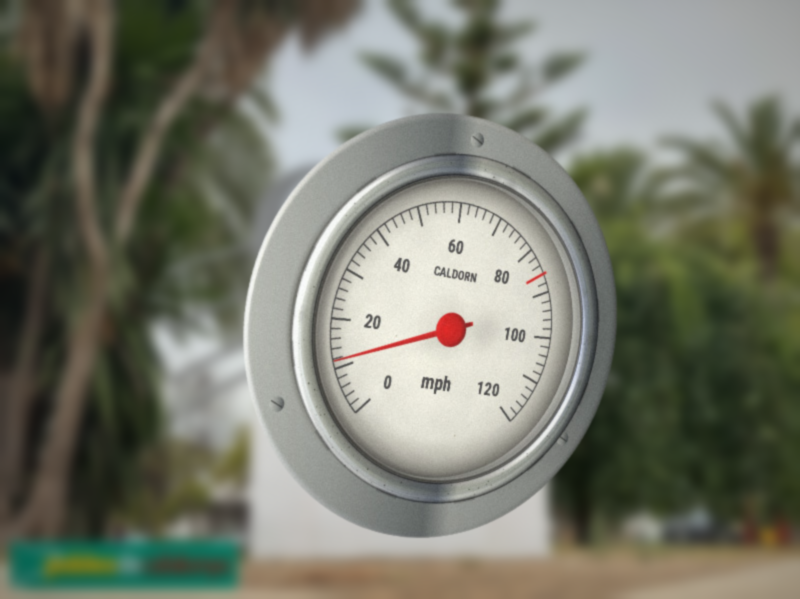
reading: 12 (mph)
